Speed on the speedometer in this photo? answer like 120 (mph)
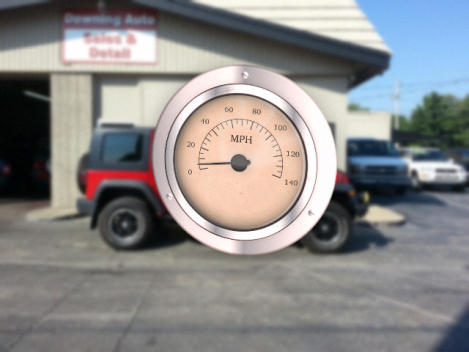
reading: 5 (mph)
